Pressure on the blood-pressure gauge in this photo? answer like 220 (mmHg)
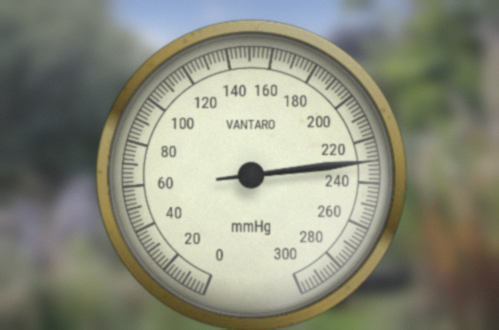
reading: 230 (mmHg)
